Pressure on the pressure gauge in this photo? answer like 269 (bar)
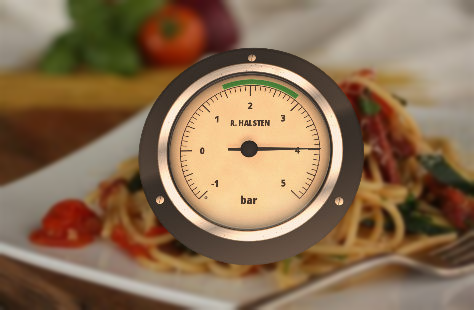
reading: 4 (bar)
